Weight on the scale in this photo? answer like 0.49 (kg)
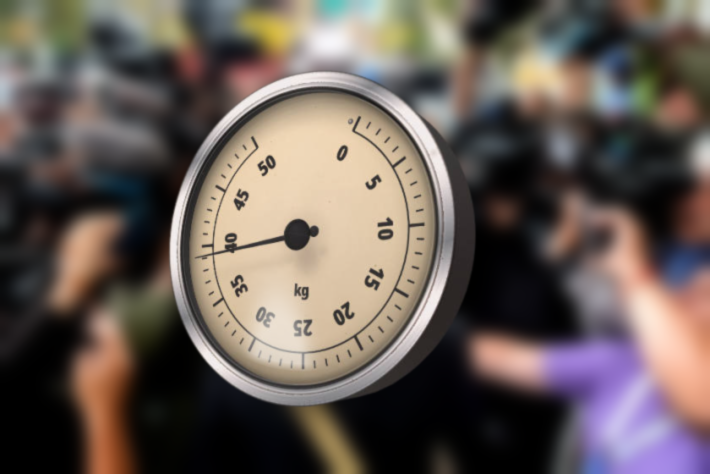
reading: 39 (kg)
